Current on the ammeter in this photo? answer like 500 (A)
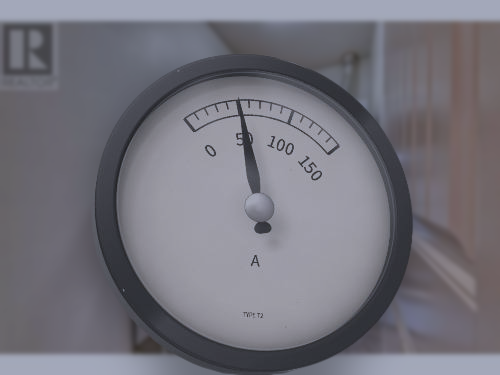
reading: 50 (A)
